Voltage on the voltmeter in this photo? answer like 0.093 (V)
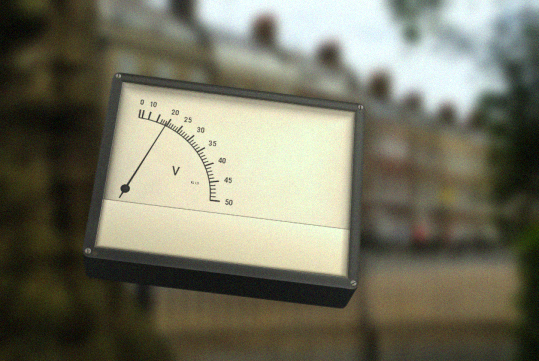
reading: 20 (V)
